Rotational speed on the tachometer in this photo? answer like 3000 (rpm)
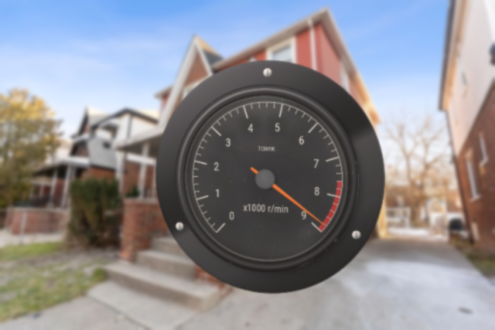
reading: 8800 (rpm)
